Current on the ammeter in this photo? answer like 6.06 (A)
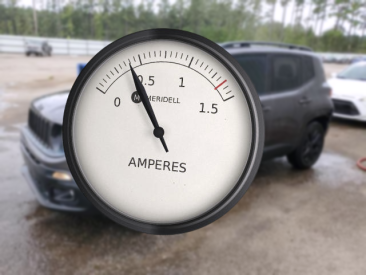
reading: 0.4 (A)
